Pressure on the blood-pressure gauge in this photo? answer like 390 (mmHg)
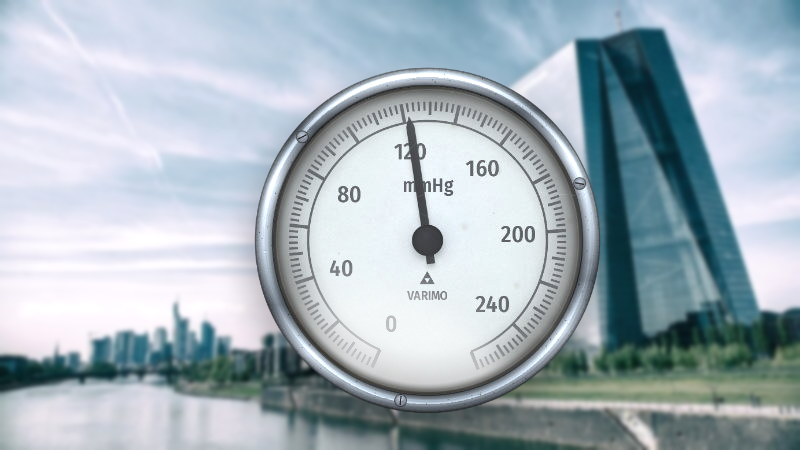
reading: 122 (mmHg)
